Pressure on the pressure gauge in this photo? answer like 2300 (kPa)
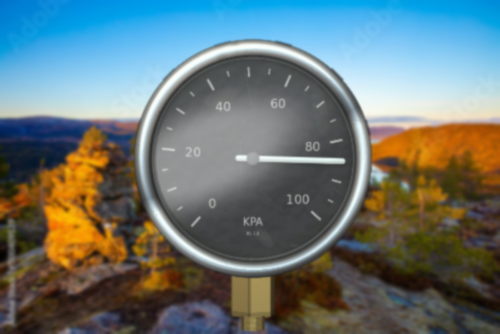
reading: 85 (kPa)
